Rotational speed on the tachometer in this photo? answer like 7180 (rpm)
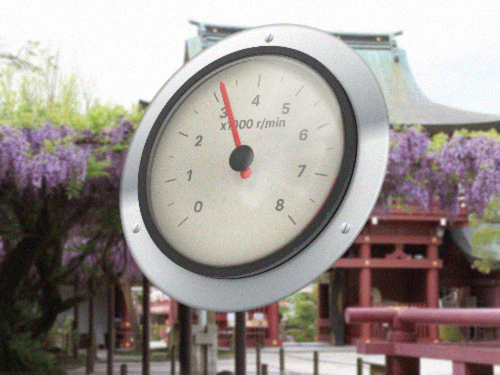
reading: 3250 (rpm)
